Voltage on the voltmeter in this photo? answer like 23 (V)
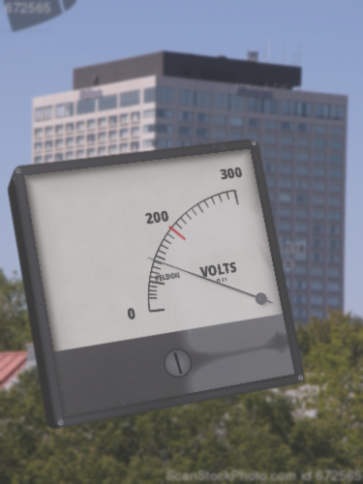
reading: 140 (V)
